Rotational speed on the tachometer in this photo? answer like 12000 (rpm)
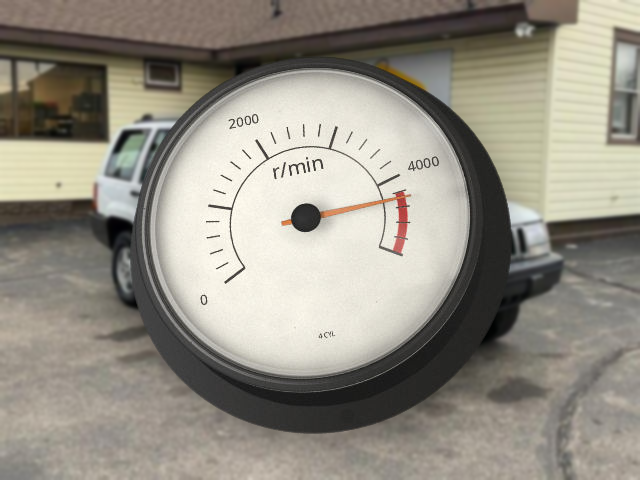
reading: 4300 (rpm)
